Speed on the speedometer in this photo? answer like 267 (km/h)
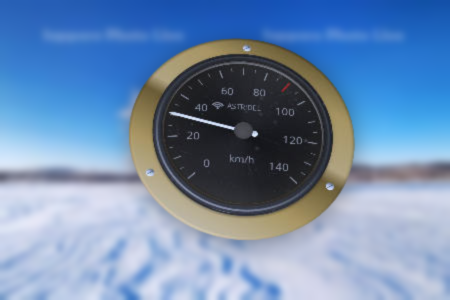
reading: 30 (km/h)
